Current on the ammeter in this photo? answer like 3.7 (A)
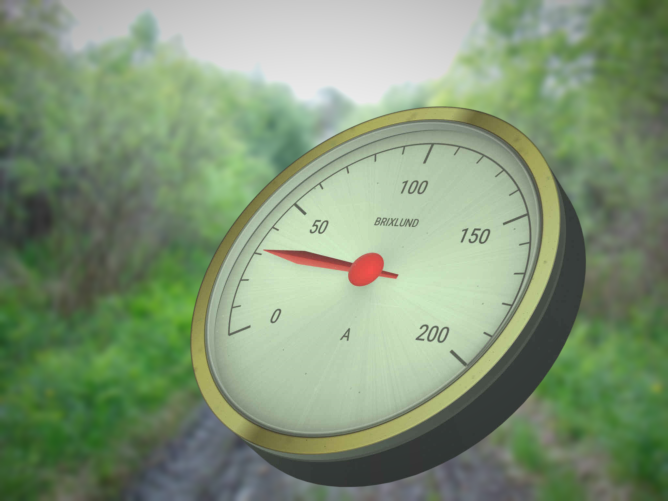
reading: 30 (A)
